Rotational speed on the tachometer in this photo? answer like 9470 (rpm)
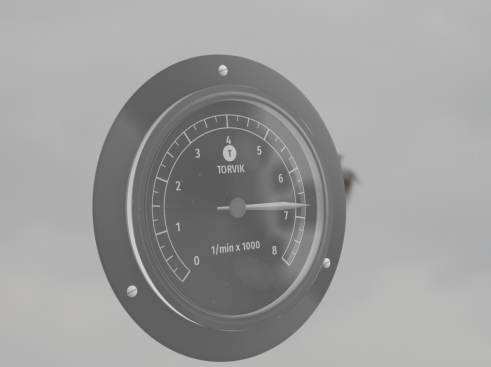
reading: 6750 (rpm)
